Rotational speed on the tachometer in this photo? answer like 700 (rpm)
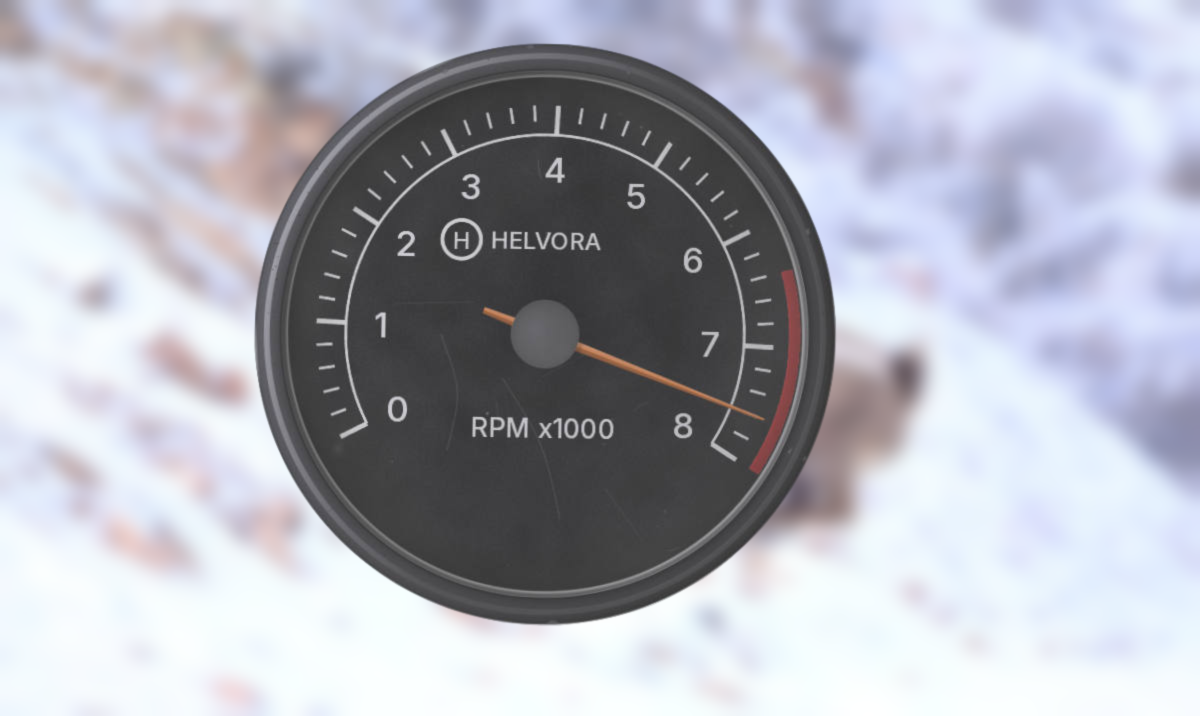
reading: 7600 (rpm)
